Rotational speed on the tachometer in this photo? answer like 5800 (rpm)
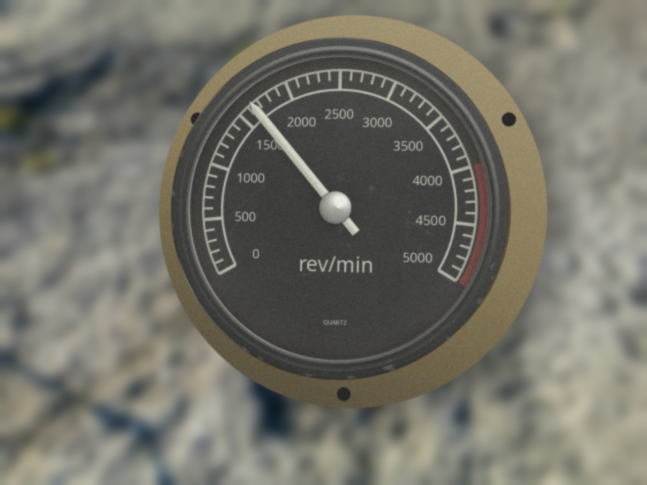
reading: 1650 (rpm)
